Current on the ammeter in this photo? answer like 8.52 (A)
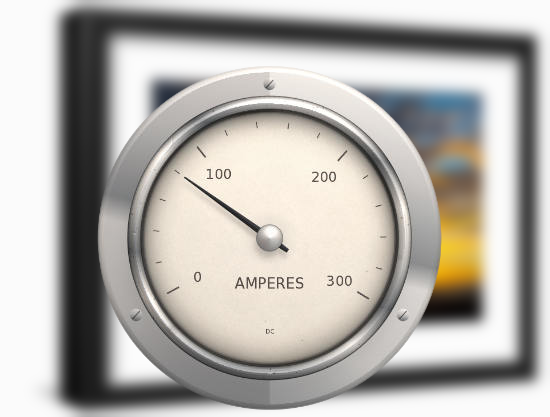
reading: 80 (A)
